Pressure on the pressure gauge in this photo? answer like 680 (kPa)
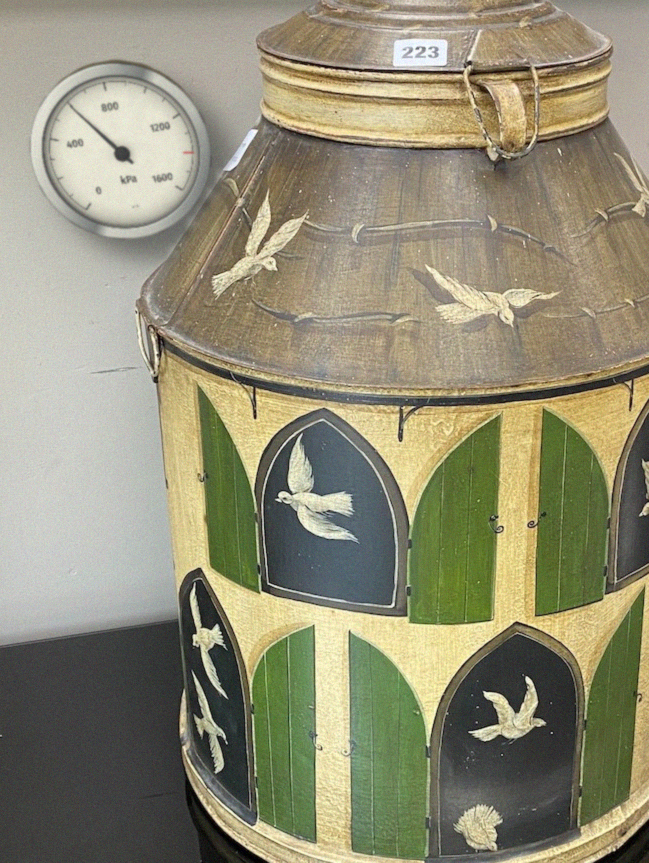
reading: 600 (kPa)
